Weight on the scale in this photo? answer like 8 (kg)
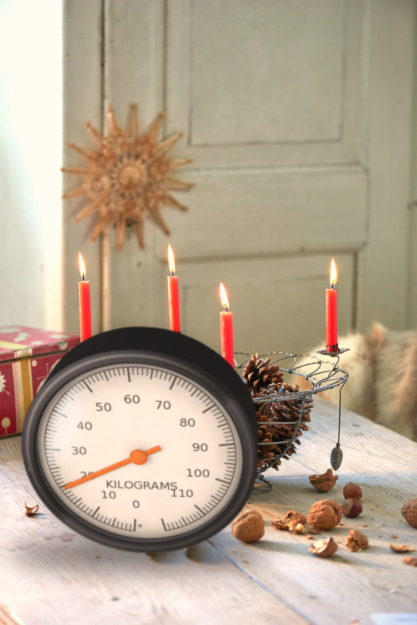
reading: 20 (kg)
